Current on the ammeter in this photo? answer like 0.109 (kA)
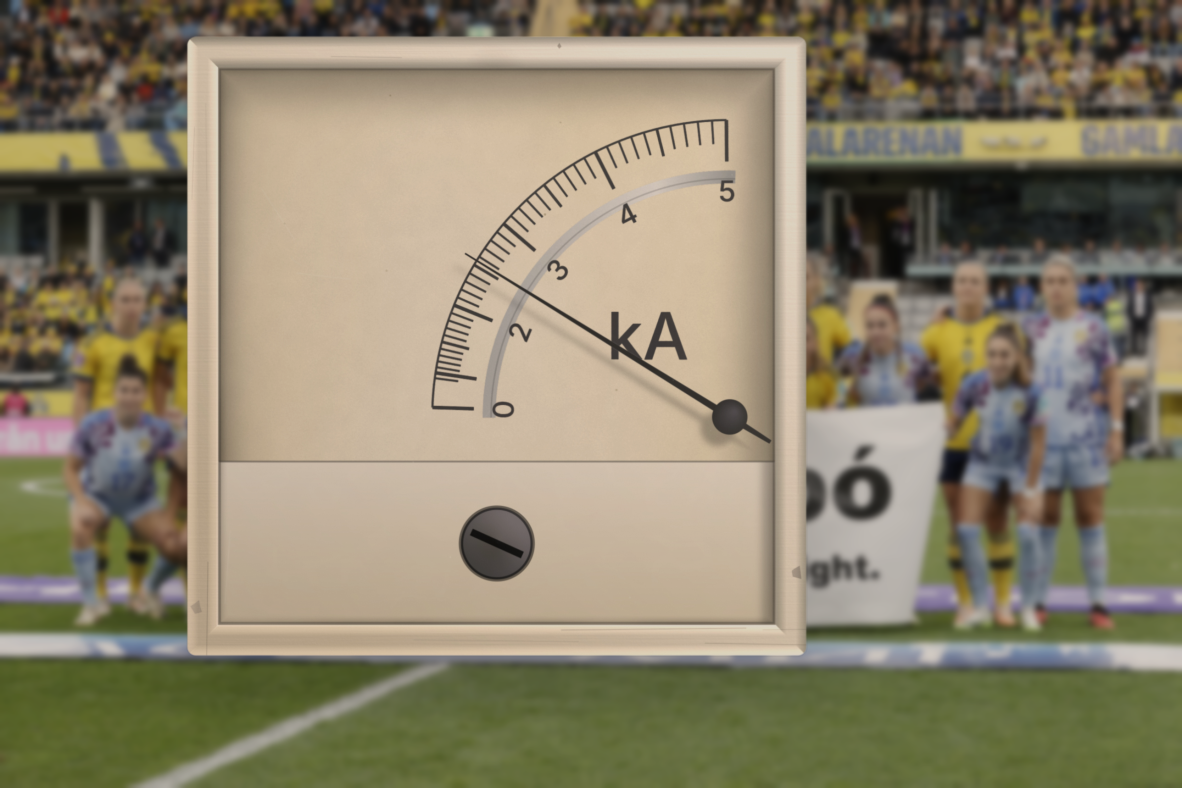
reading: 2.55 (kA)
